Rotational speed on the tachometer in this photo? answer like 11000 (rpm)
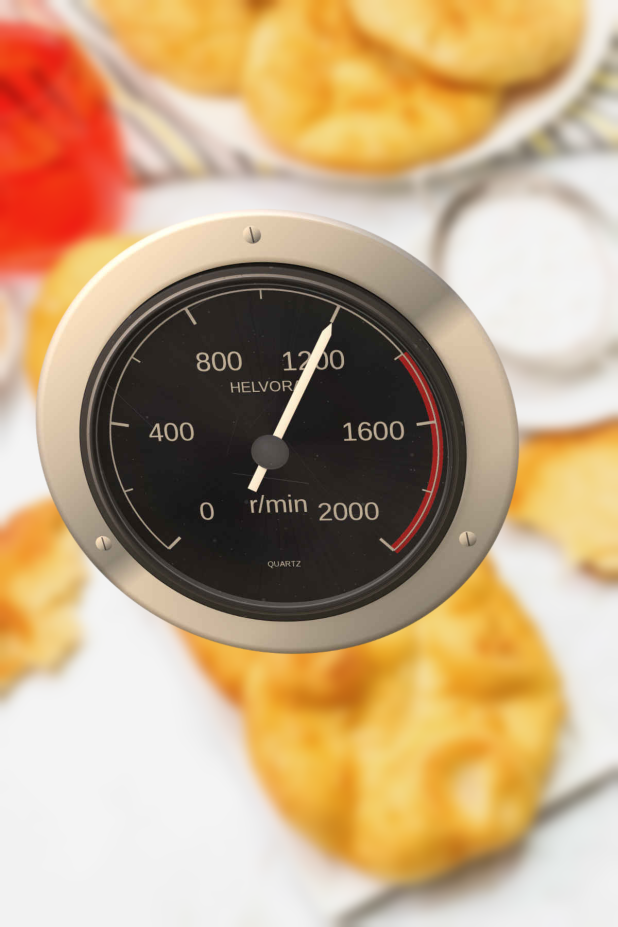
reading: 1200 (rpm)
